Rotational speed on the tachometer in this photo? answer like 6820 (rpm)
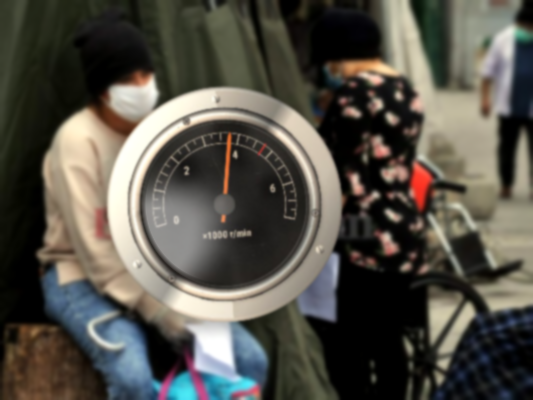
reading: 3750 (rpm)
